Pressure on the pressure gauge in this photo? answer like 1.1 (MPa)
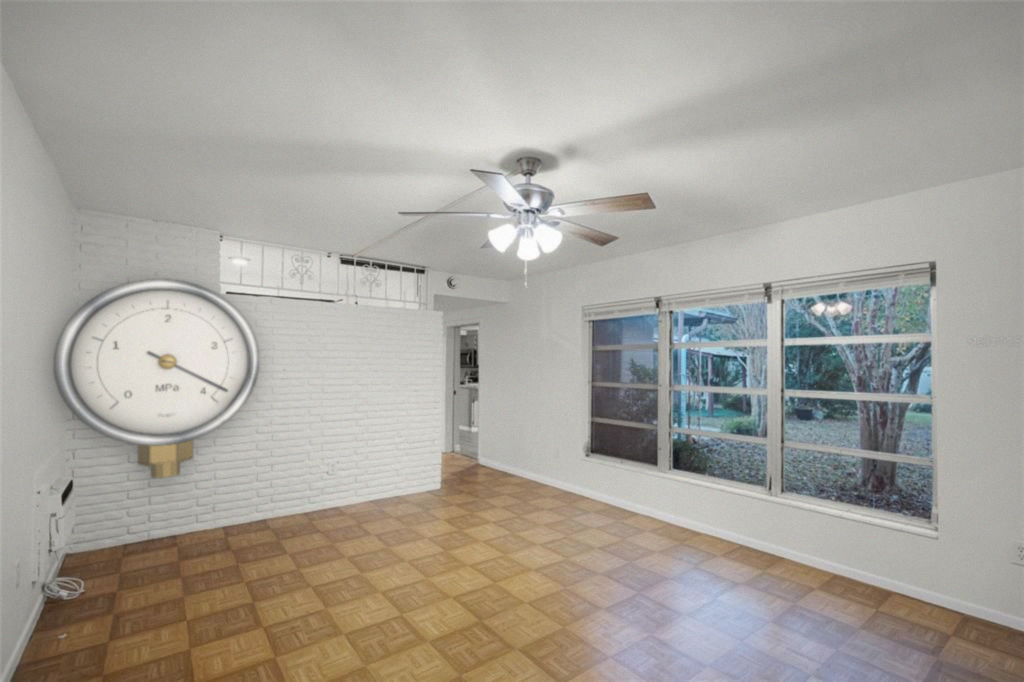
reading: 3.8 (MPa)
